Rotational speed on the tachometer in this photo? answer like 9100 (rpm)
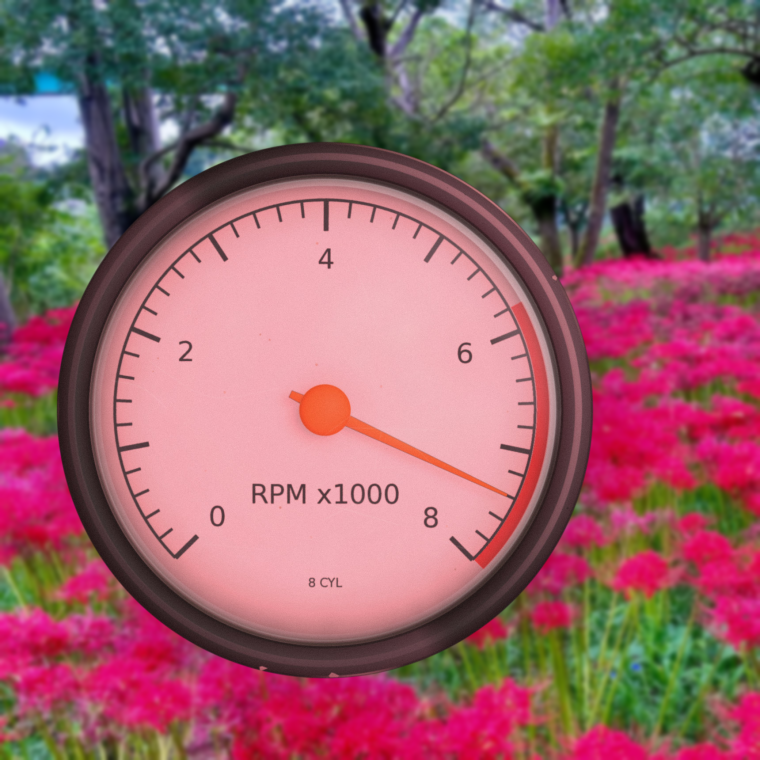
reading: 7400 (rpm)
